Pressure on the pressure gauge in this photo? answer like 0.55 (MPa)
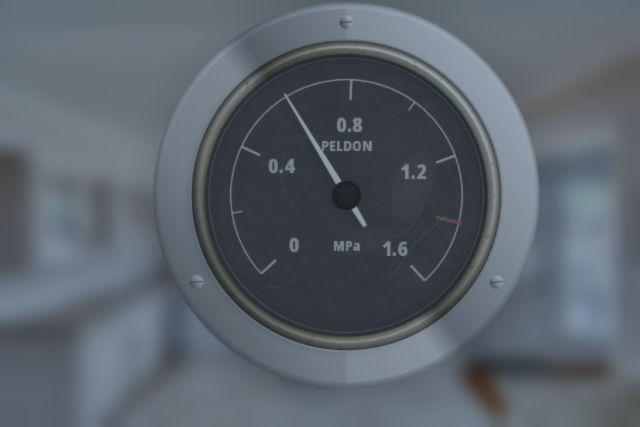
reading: 0.6 (MPa)
